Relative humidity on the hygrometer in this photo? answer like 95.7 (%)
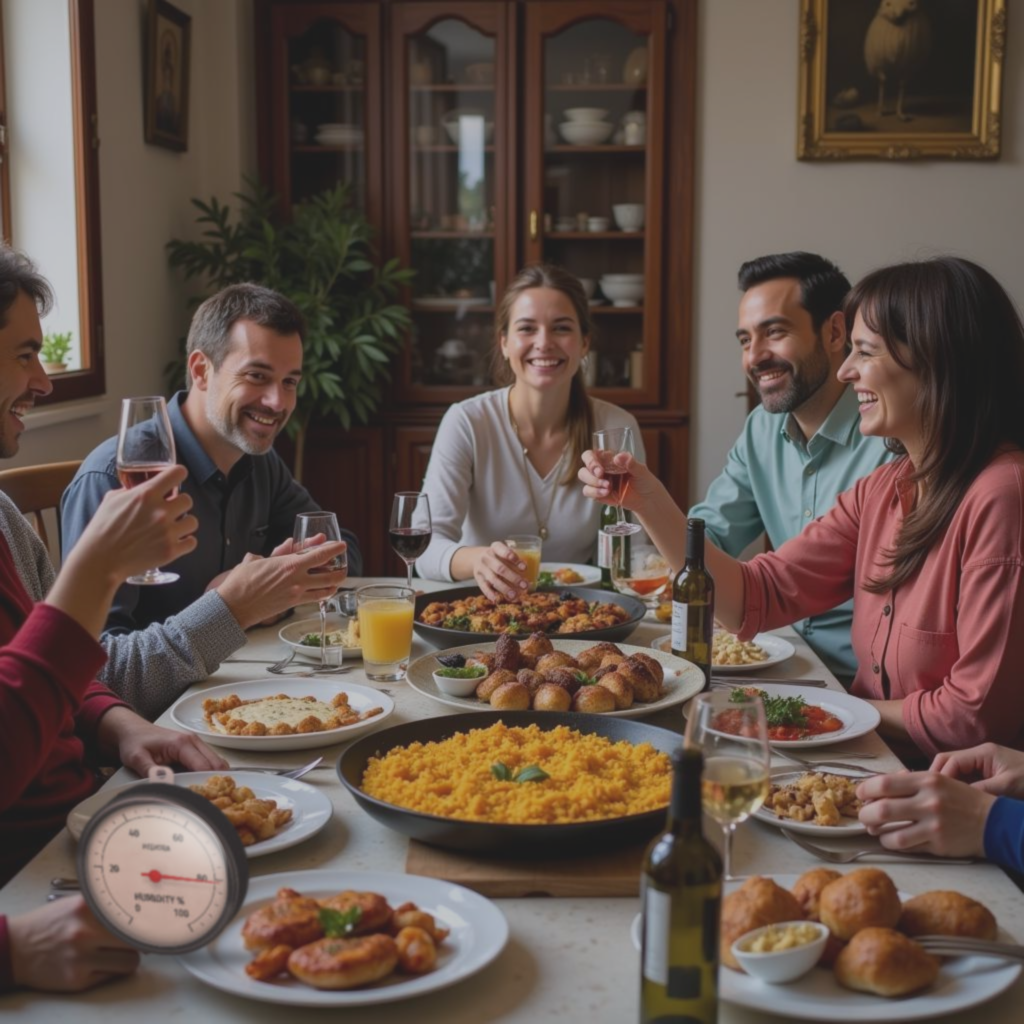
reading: 80 (%)
